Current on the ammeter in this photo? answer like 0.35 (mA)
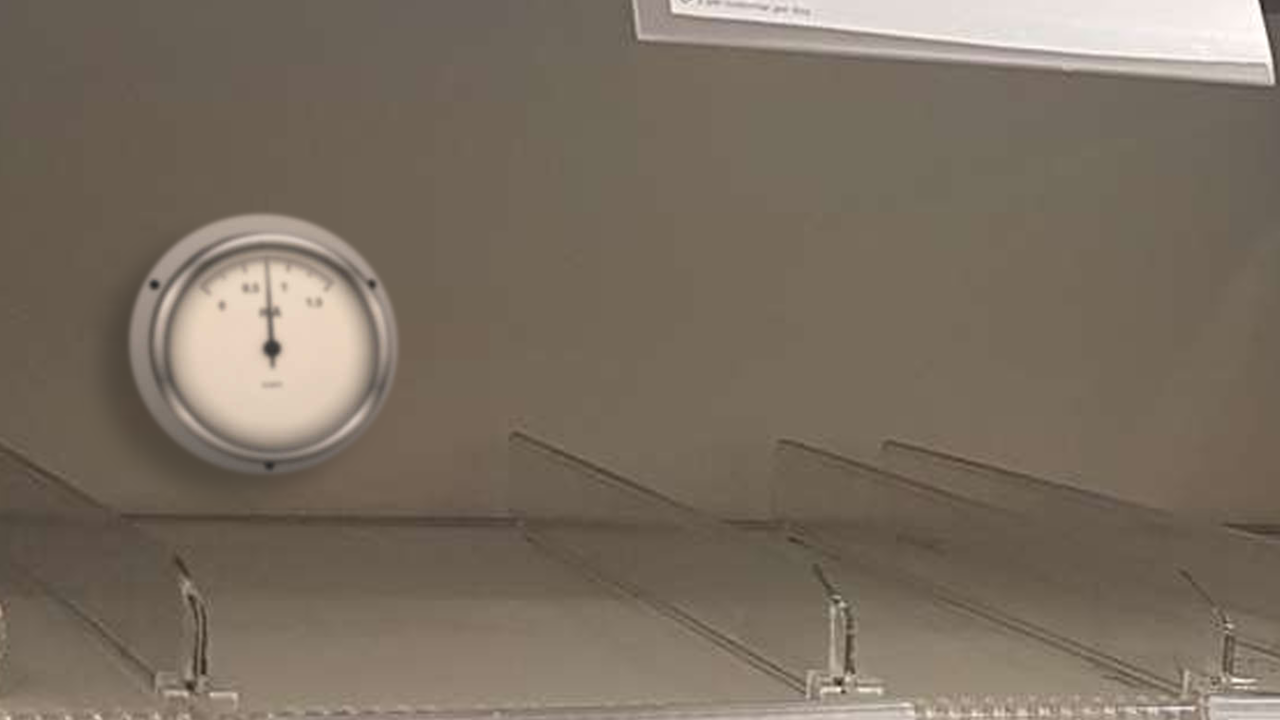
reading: 0.75 (mA)
